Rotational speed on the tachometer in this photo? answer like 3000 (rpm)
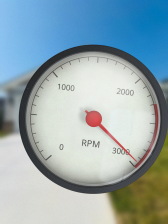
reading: 2950 (rpm)
